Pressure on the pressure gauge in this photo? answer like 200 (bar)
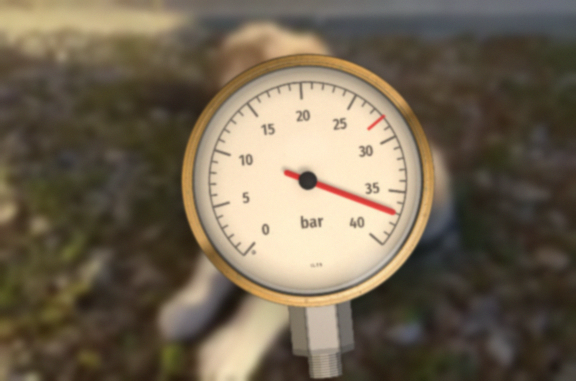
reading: 37 (bar)
